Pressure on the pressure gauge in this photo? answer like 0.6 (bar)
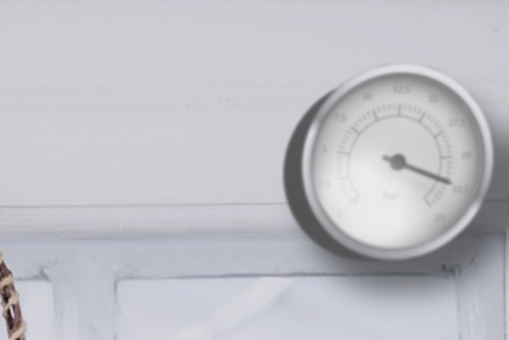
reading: 22.5 (bar)
